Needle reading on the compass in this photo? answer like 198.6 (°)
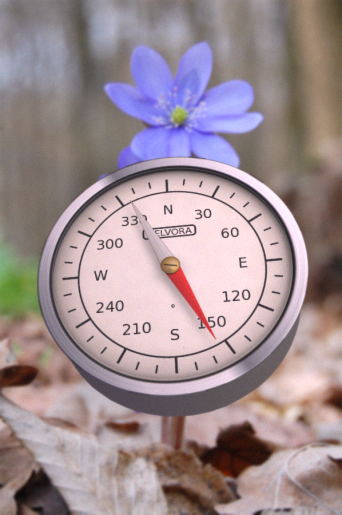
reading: 155 (°)
